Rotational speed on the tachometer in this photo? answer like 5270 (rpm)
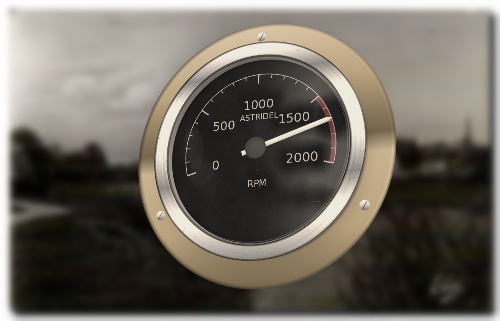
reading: 1700 (rpm)
